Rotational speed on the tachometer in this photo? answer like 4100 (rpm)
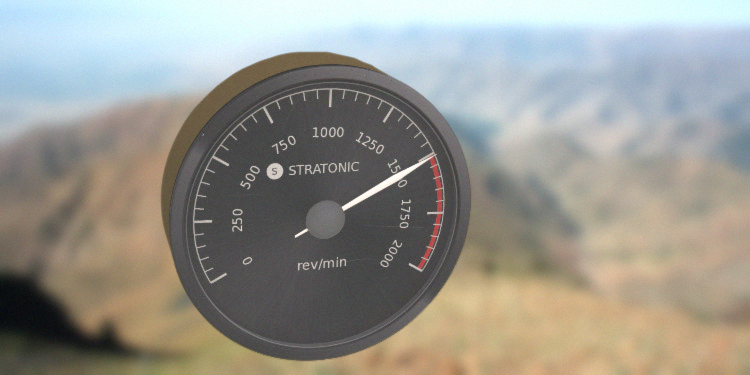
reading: 1500 (rpm)
